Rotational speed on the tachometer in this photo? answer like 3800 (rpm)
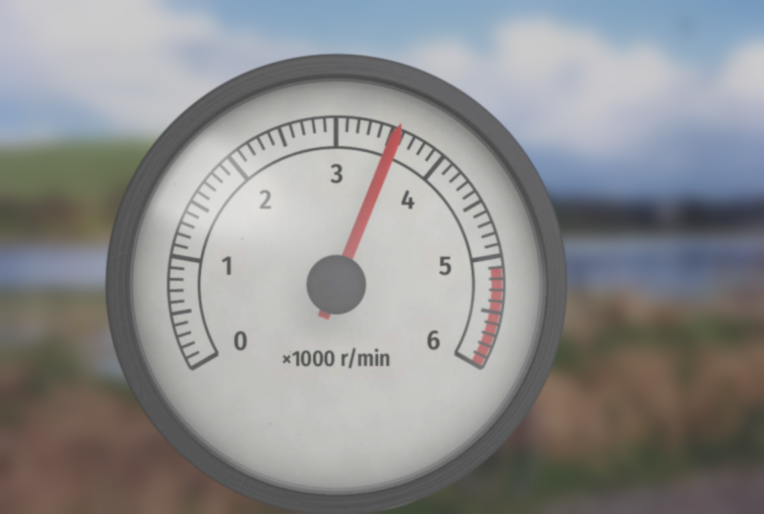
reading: 3550 (rpm)
